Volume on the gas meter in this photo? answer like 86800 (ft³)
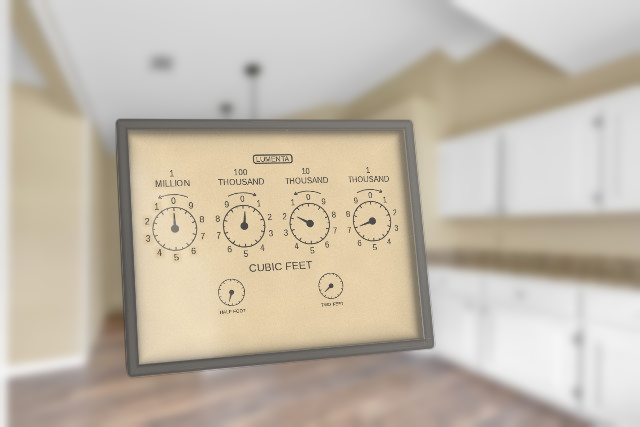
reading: 1700 (ft³)
